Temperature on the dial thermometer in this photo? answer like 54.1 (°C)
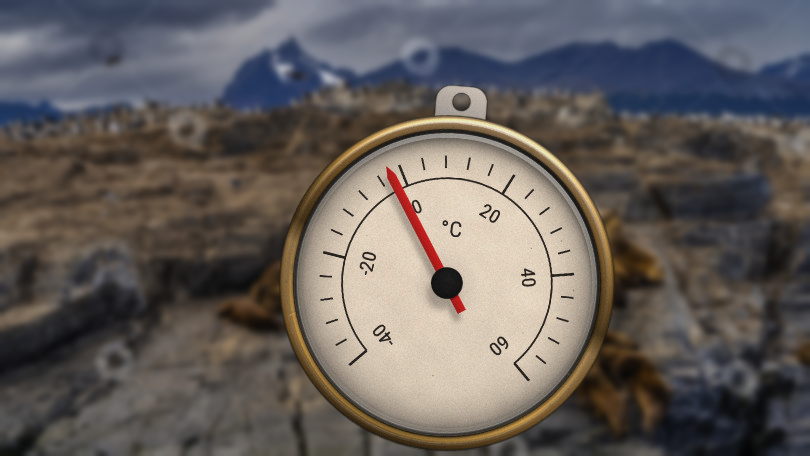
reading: -2 (°C)
